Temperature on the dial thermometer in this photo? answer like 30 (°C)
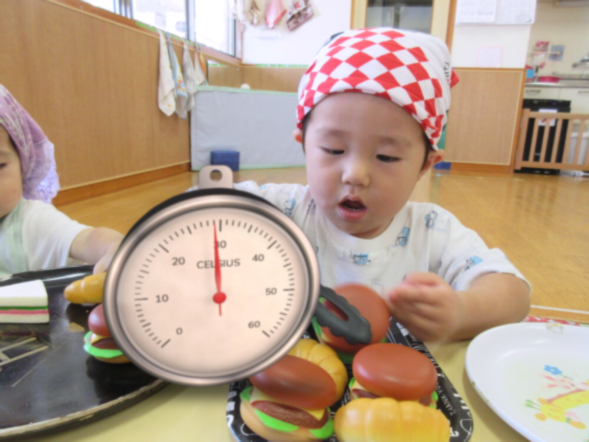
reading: 29 (°C)
